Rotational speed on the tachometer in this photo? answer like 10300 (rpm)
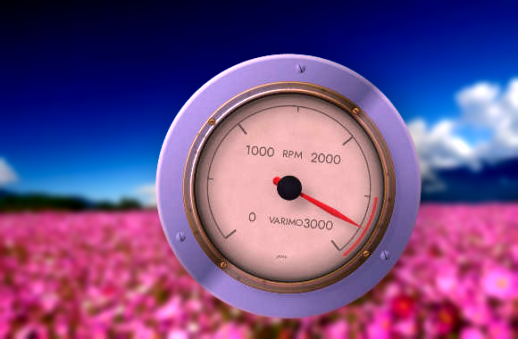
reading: 2750 (rpm)
